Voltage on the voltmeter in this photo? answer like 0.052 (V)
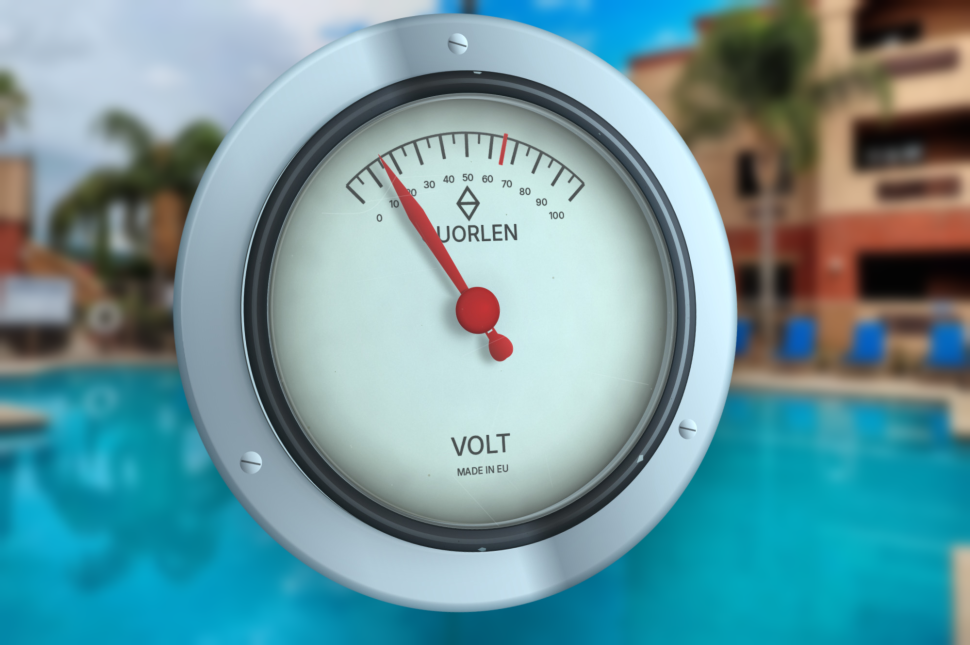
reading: 15 (V)
